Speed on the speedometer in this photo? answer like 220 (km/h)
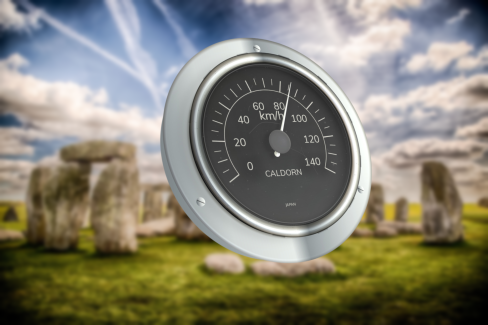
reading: 85 (km/h)
